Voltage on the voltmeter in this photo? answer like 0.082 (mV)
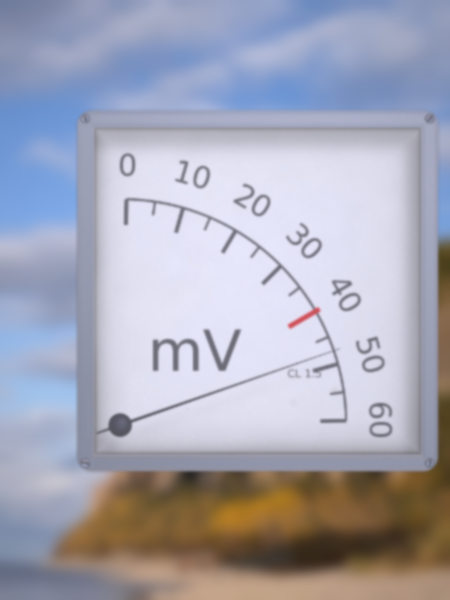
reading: 47.5 (mV)
